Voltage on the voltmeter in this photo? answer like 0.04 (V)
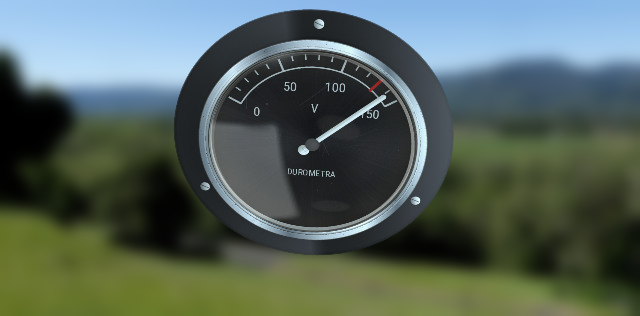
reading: 140 (V)
